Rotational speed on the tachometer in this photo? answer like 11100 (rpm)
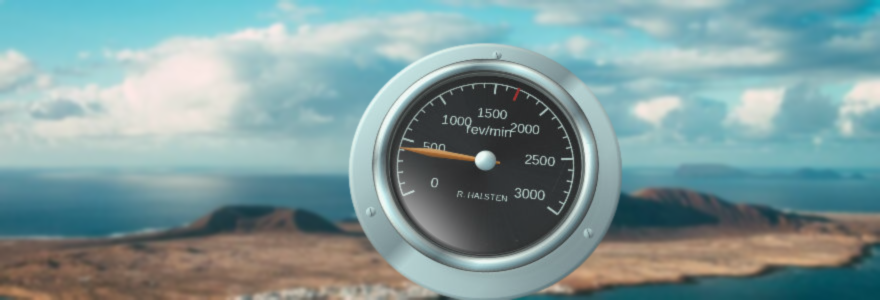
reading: 400 (rpm)
